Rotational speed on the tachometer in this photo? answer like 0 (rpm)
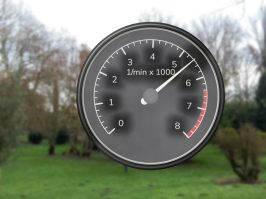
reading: 5400 (rpm)
